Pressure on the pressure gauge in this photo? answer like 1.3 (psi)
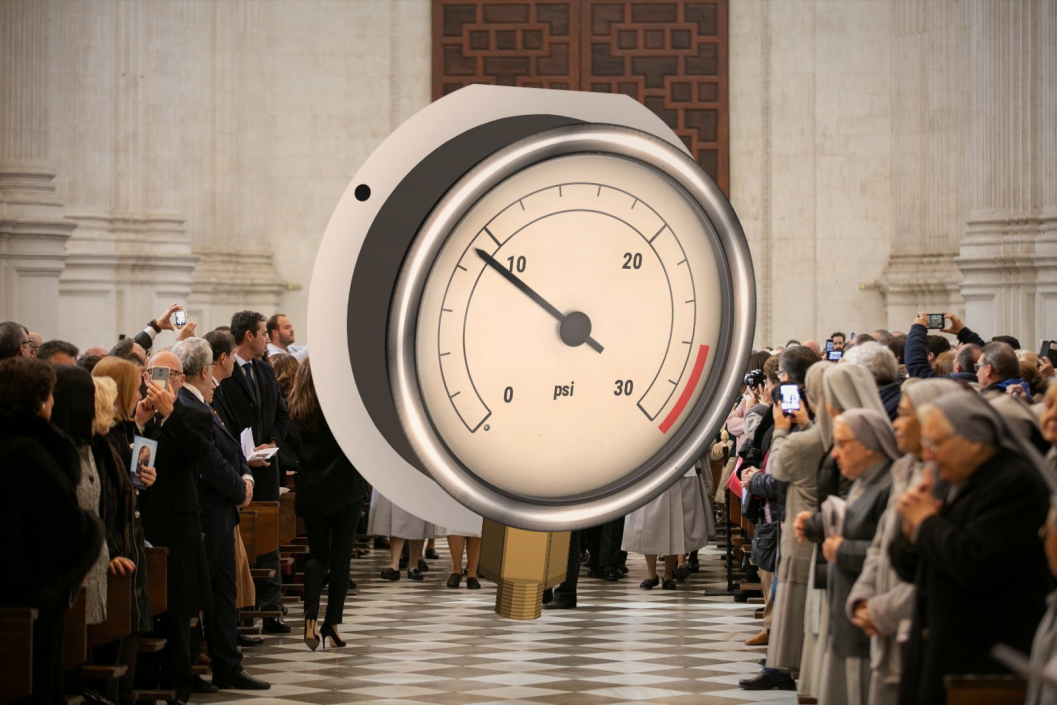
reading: 9 (psi)
